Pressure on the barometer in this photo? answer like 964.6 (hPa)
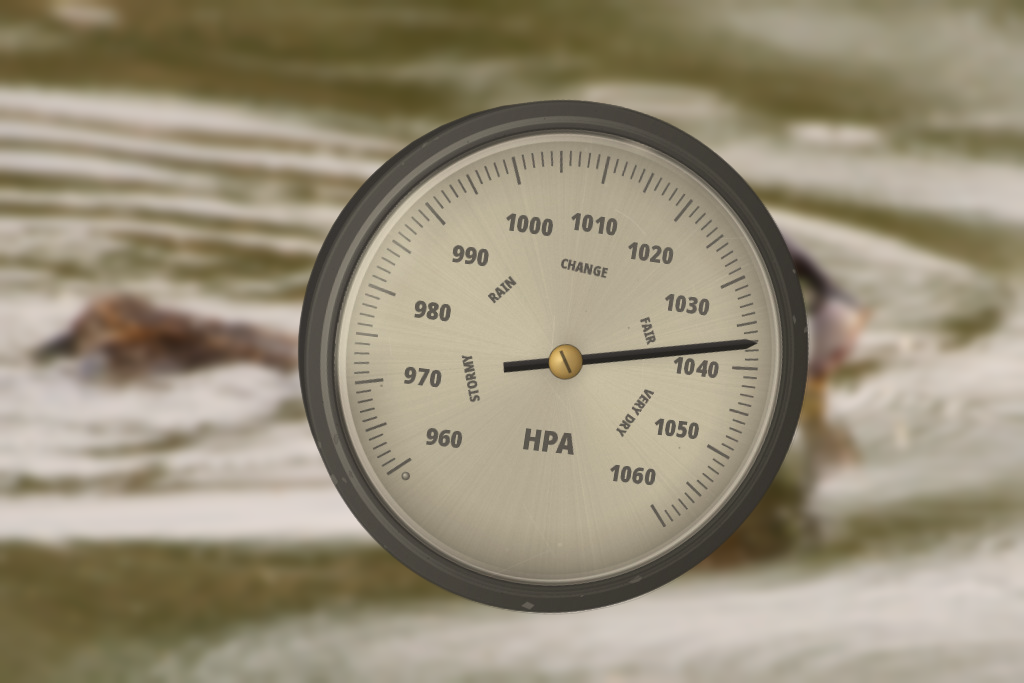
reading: 1037 (hPa)
